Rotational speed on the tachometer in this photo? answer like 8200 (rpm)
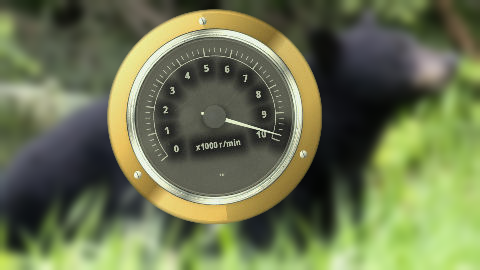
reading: 9800 (rpm)
